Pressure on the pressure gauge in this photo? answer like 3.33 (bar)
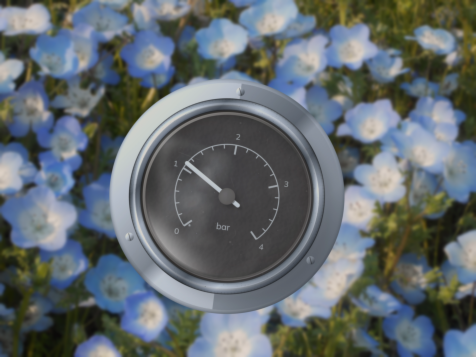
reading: 1.1 (bar)
